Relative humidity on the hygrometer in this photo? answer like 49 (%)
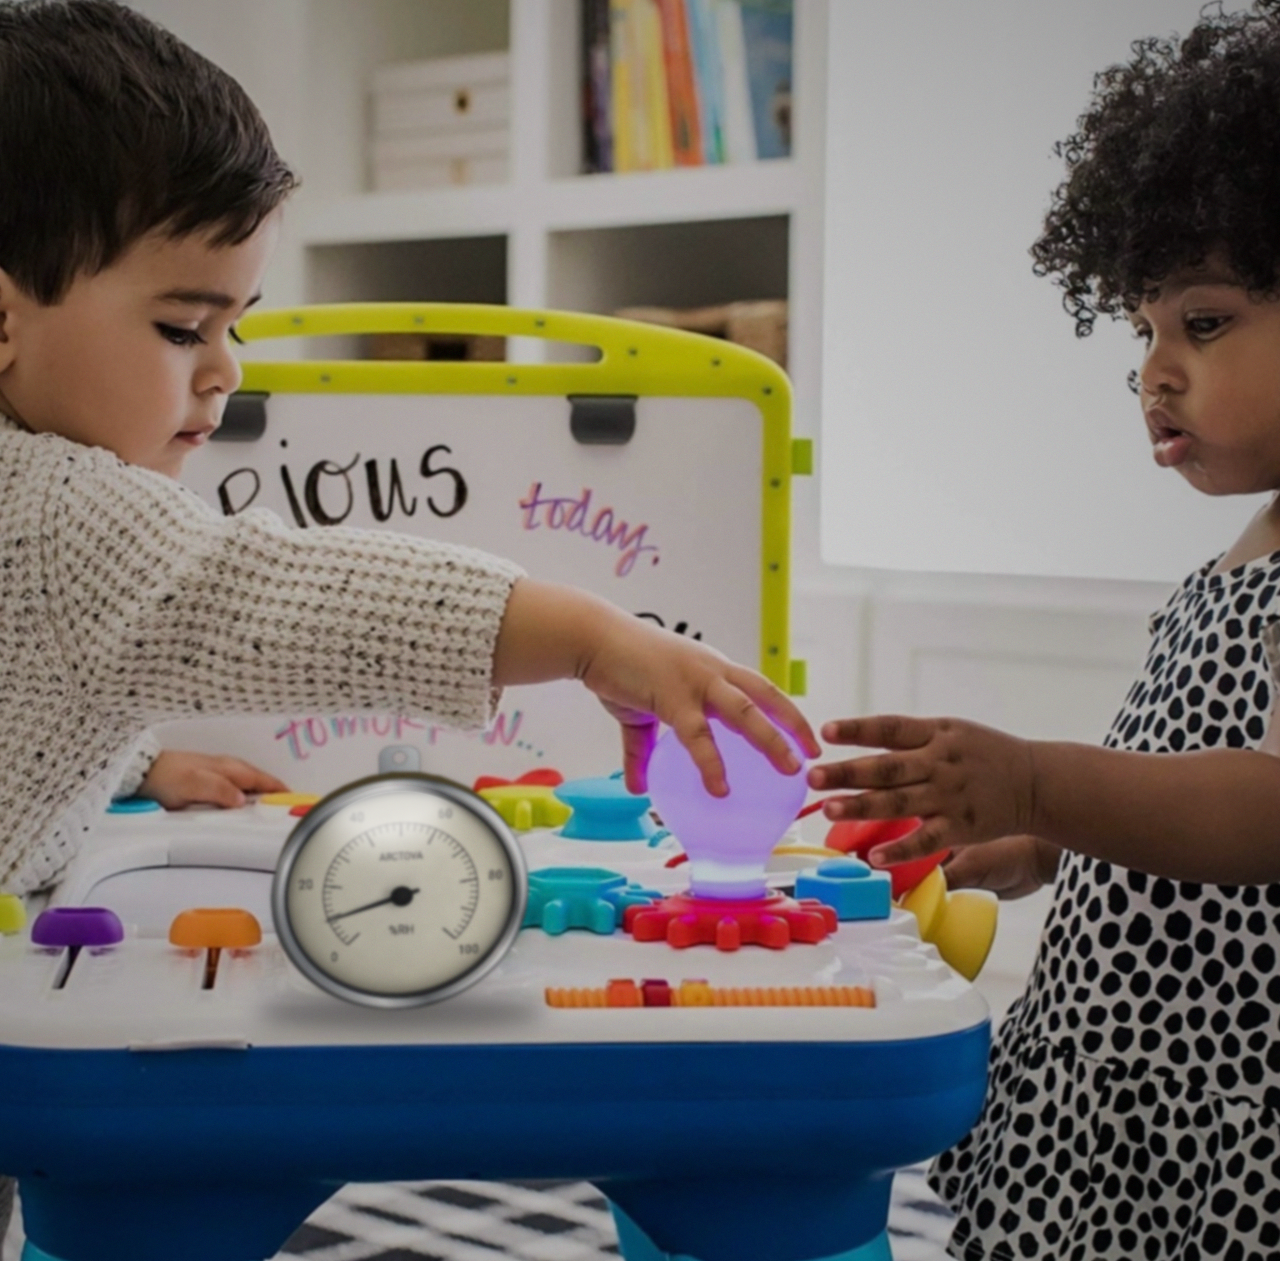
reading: 10 (%)
